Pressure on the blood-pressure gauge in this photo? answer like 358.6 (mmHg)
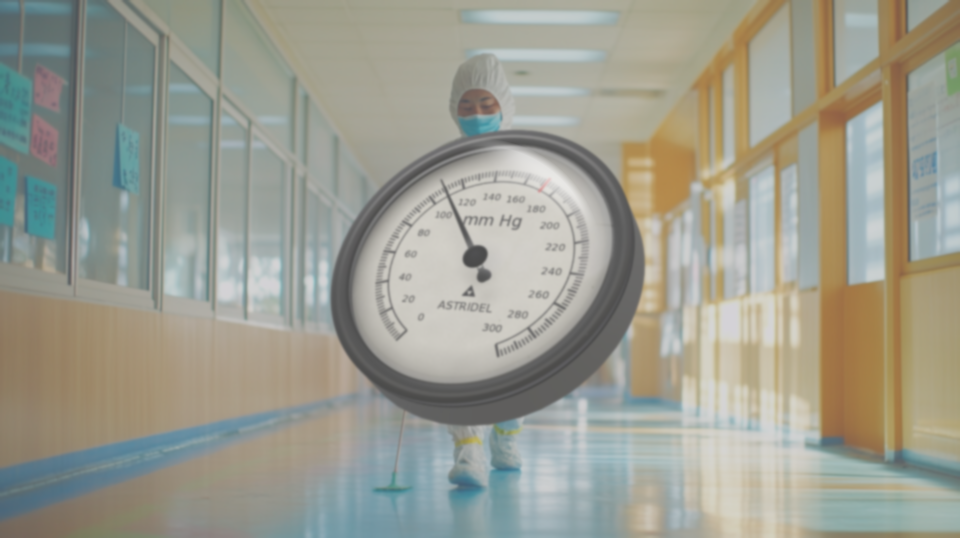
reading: 110 (mmHg)
